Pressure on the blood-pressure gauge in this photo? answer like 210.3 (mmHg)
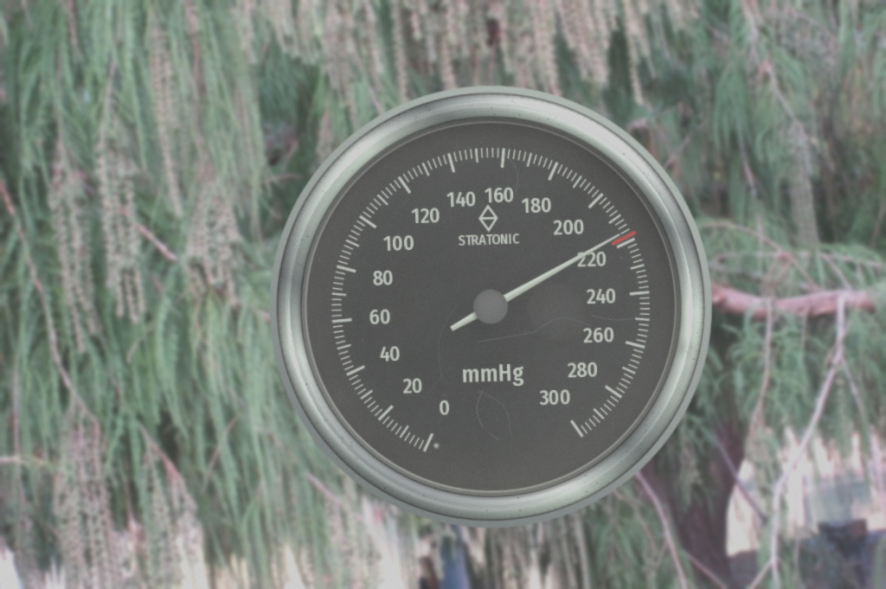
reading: 216 (mmHg)
